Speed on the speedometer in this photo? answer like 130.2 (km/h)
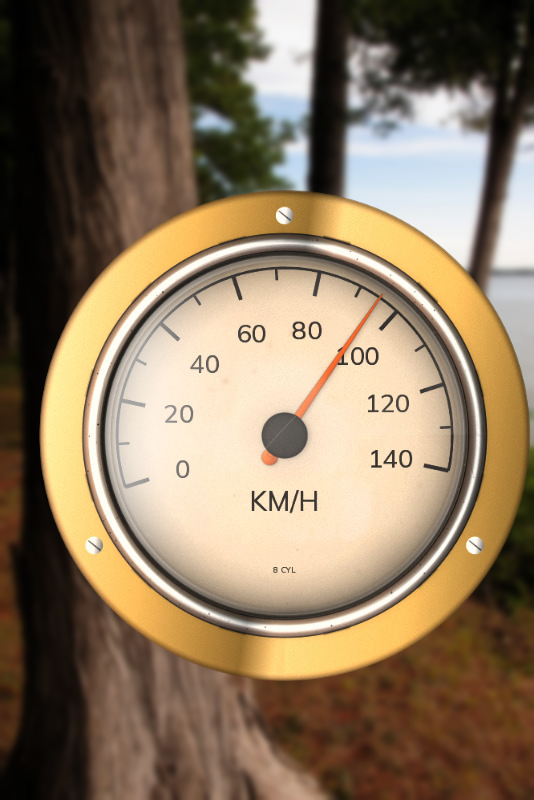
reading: 95 (km/h)
